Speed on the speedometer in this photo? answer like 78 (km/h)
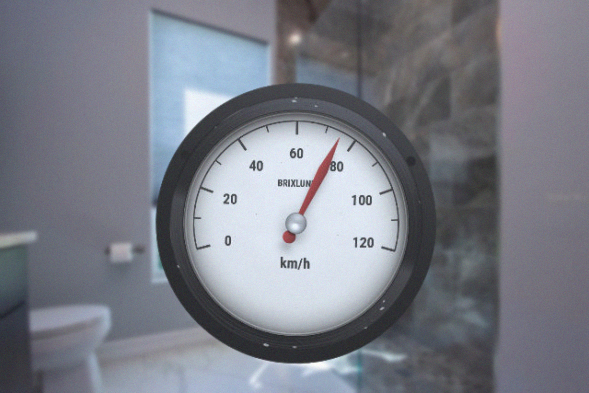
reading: 75 (km/h)
